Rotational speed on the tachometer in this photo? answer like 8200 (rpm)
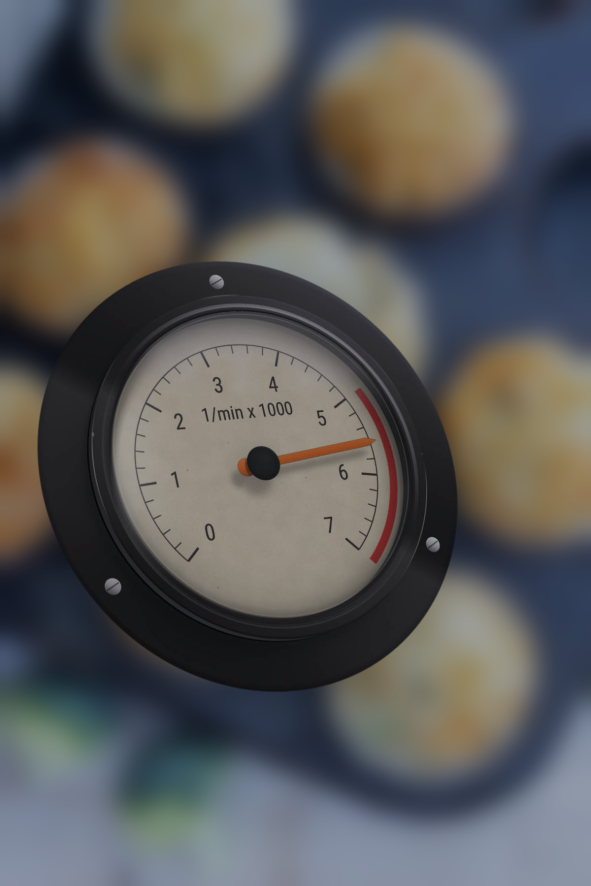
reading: 5600 (rpm)
